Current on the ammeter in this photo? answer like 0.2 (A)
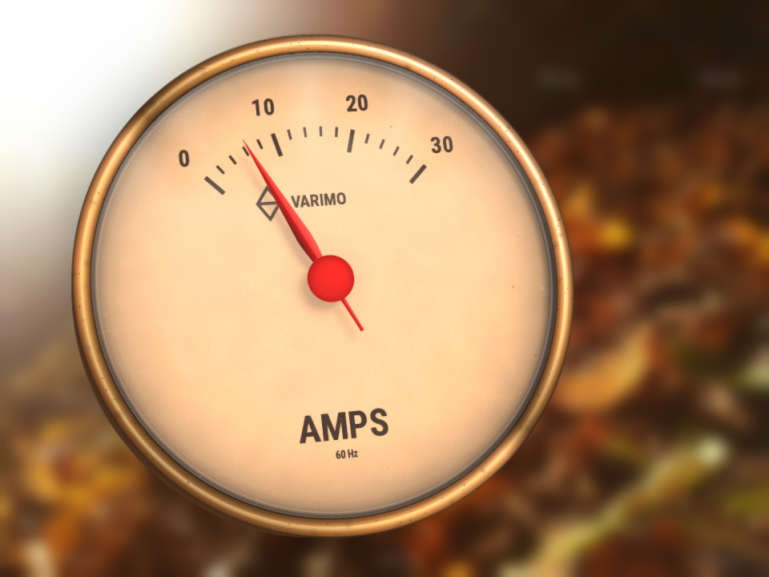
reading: 6 (A)
